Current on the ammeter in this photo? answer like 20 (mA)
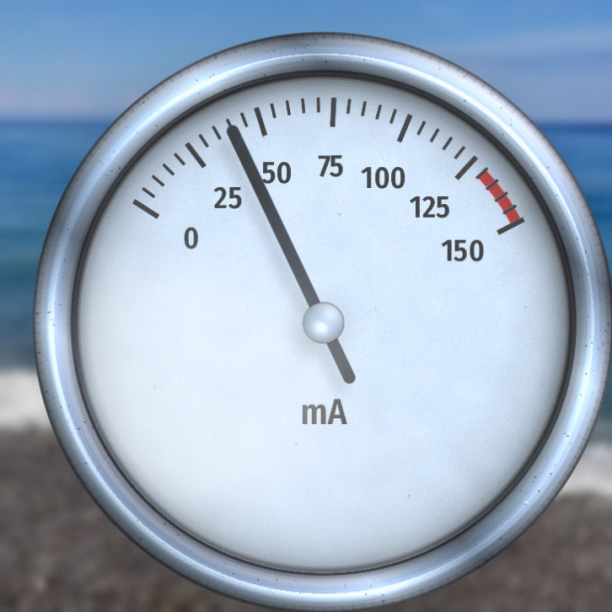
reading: 40 (mA)
